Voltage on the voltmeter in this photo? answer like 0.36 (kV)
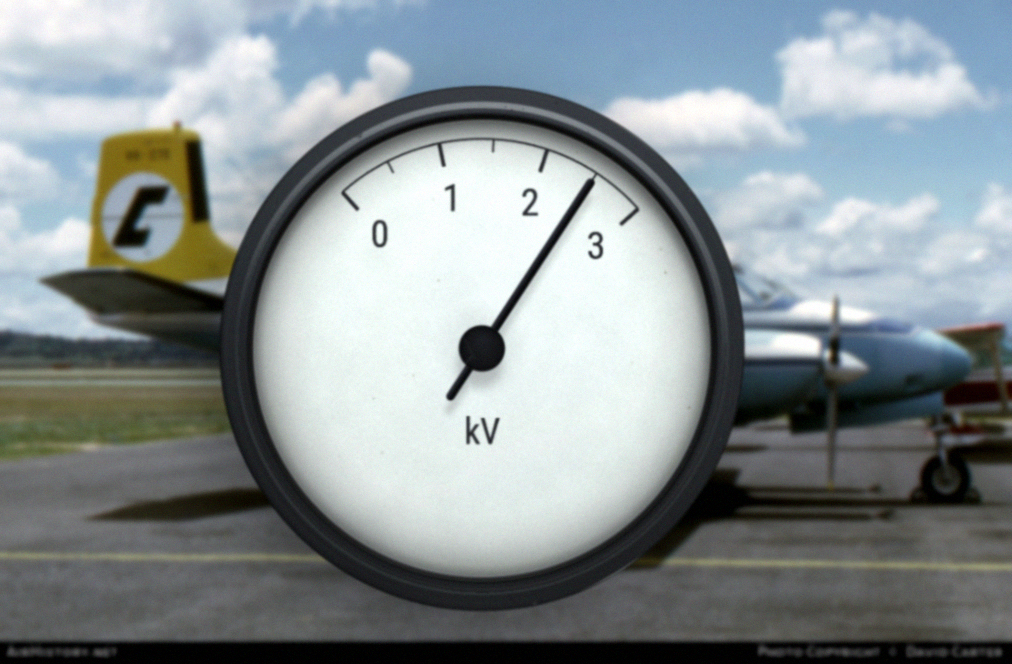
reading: 2.5 (kV)
